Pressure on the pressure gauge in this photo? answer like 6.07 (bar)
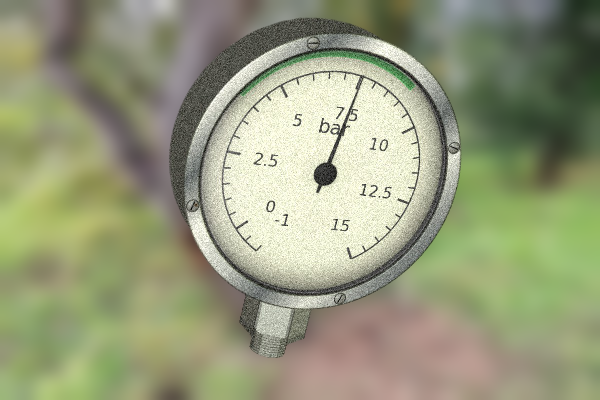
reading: 7.5 (bar)
